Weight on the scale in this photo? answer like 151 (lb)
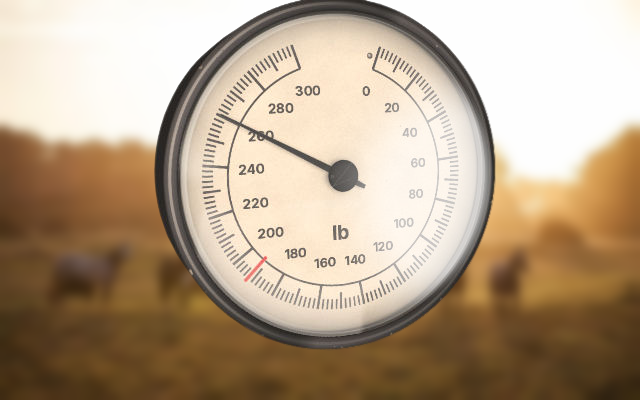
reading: 260 (lb)
